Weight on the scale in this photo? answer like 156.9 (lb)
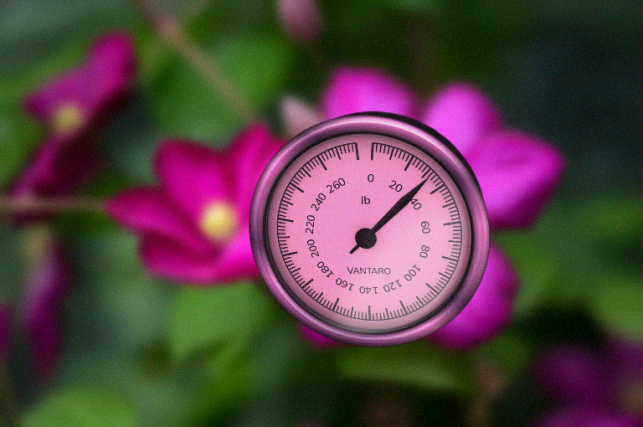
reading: 32 (lb)
